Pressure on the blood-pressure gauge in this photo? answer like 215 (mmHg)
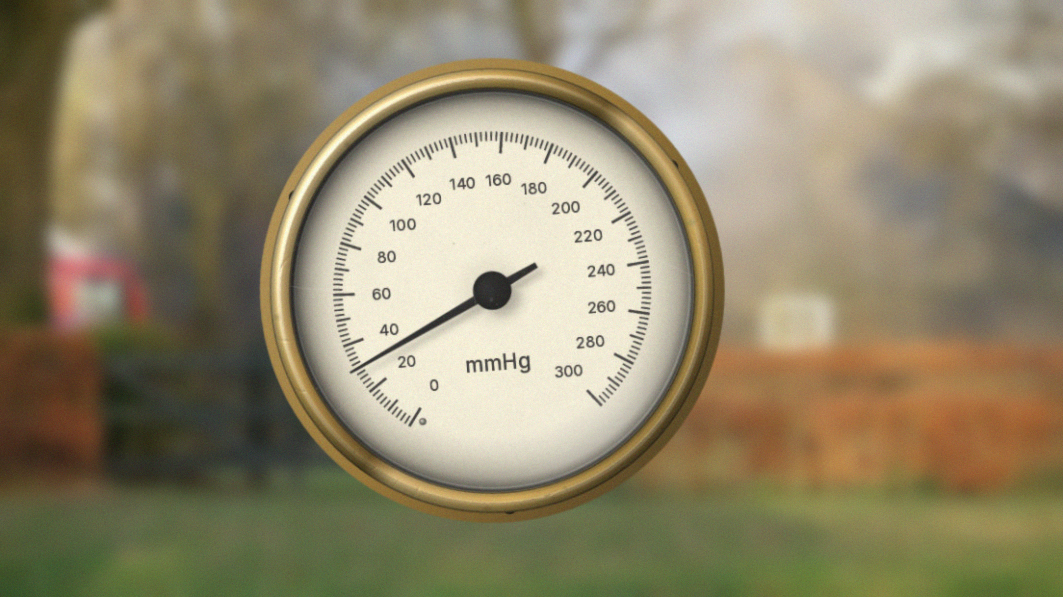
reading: 30 (mmHg)
